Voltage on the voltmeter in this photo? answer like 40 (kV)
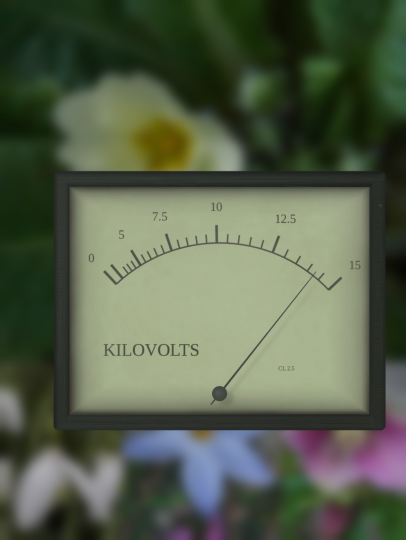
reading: 14.25 (kV)
